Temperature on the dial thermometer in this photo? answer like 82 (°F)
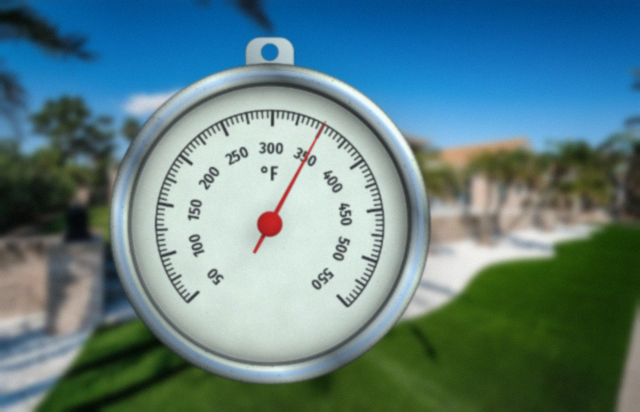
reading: 350 (°F)
